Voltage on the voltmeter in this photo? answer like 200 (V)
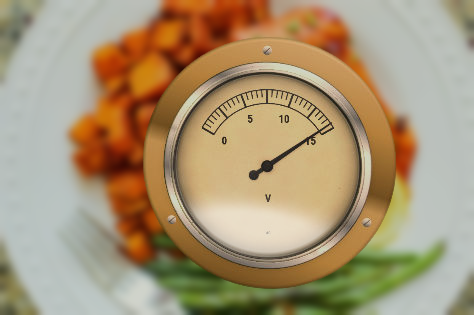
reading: 14.5 (V)
